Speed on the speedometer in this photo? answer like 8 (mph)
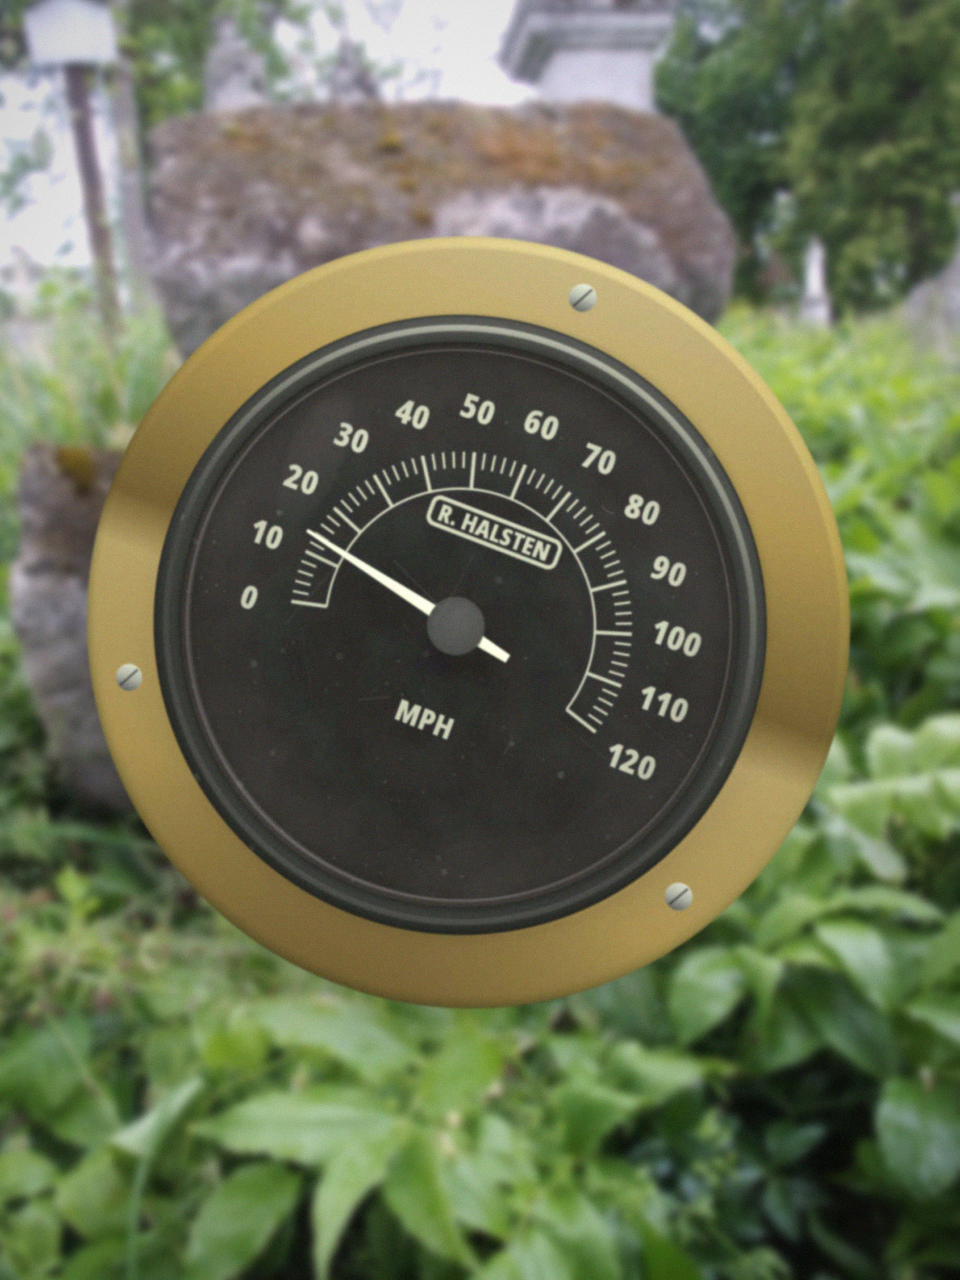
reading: 14 (mph)
